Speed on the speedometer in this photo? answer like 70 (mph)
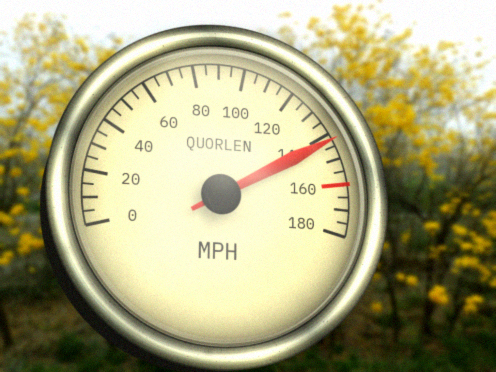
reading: 142.5 (mph)
